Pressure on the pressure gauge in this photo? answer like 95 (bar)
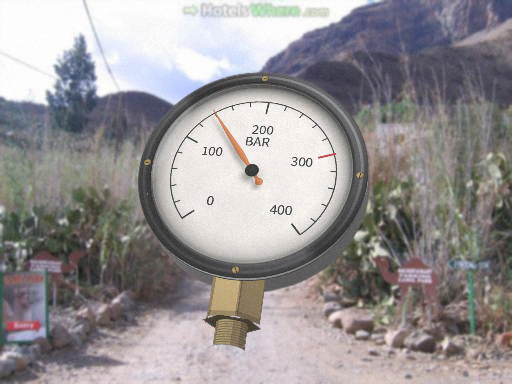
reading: 140 (bar)
